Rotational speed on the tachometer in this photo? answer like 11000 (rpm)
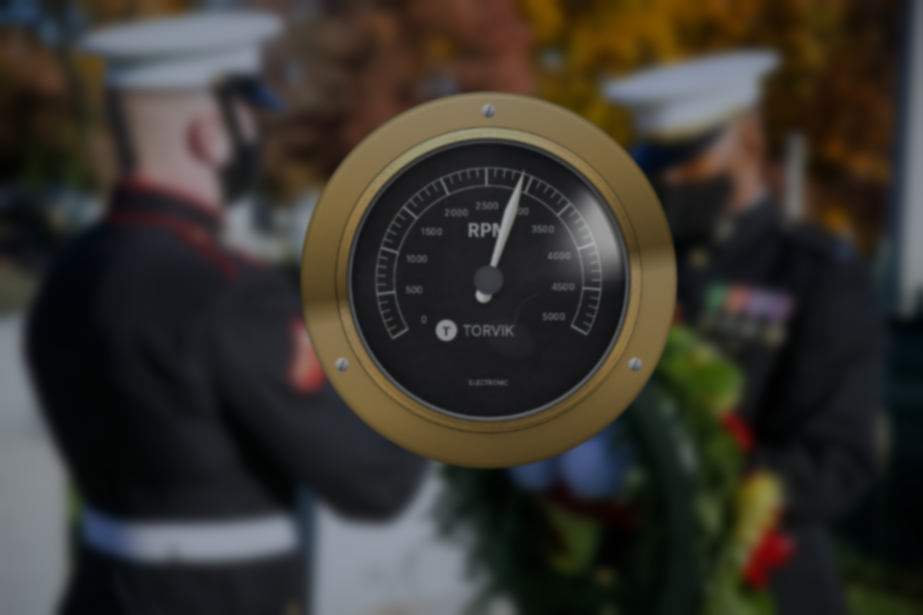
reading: 2900 (rpm)
